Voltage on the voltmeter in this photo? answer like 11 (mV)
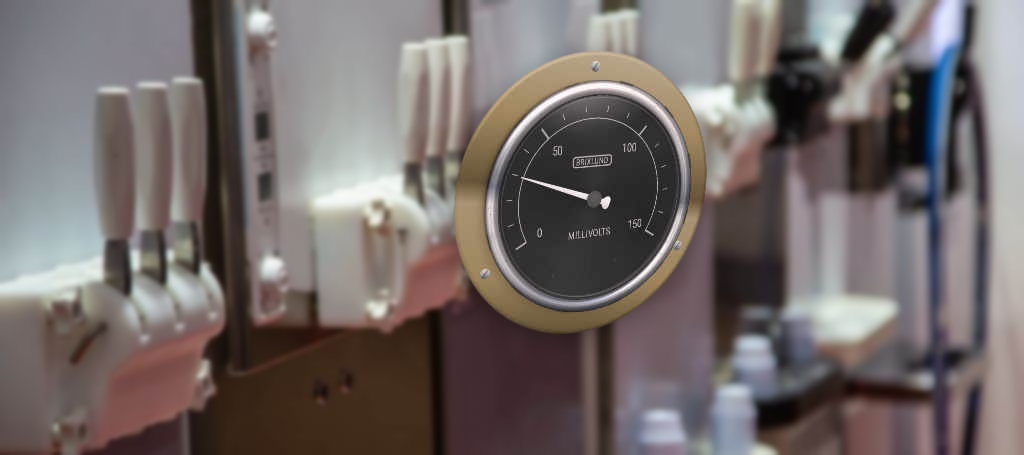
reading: 30 (mV)
